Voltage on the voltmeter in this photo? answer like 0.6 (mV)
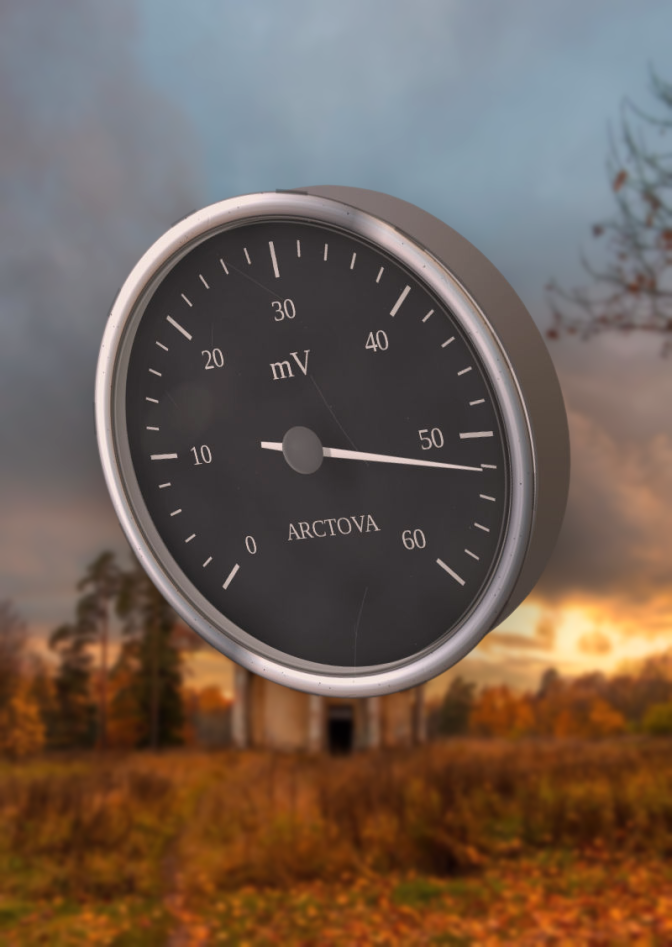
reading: 52 (mV)
